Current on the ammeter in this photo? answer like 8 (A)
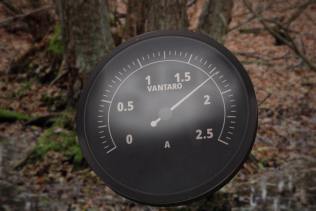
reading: 1.8 (A)
